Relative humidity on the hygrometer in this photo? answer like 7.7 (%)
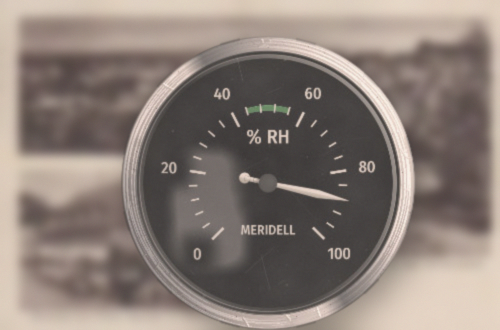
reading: 88 (%)
